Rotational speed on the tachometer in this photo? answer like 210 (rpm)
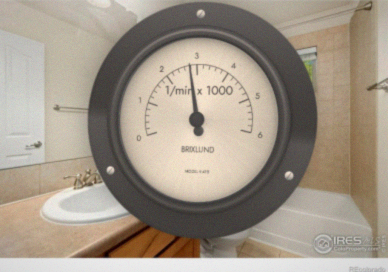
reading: 2800 (rpm)
